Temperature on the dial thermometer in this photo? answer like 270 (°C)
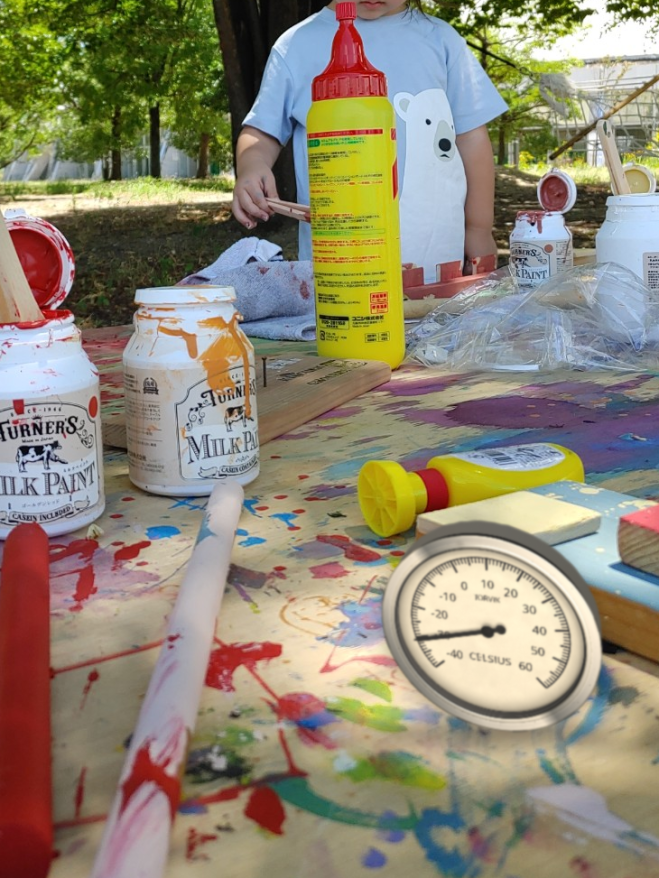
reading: -30 (°C)
